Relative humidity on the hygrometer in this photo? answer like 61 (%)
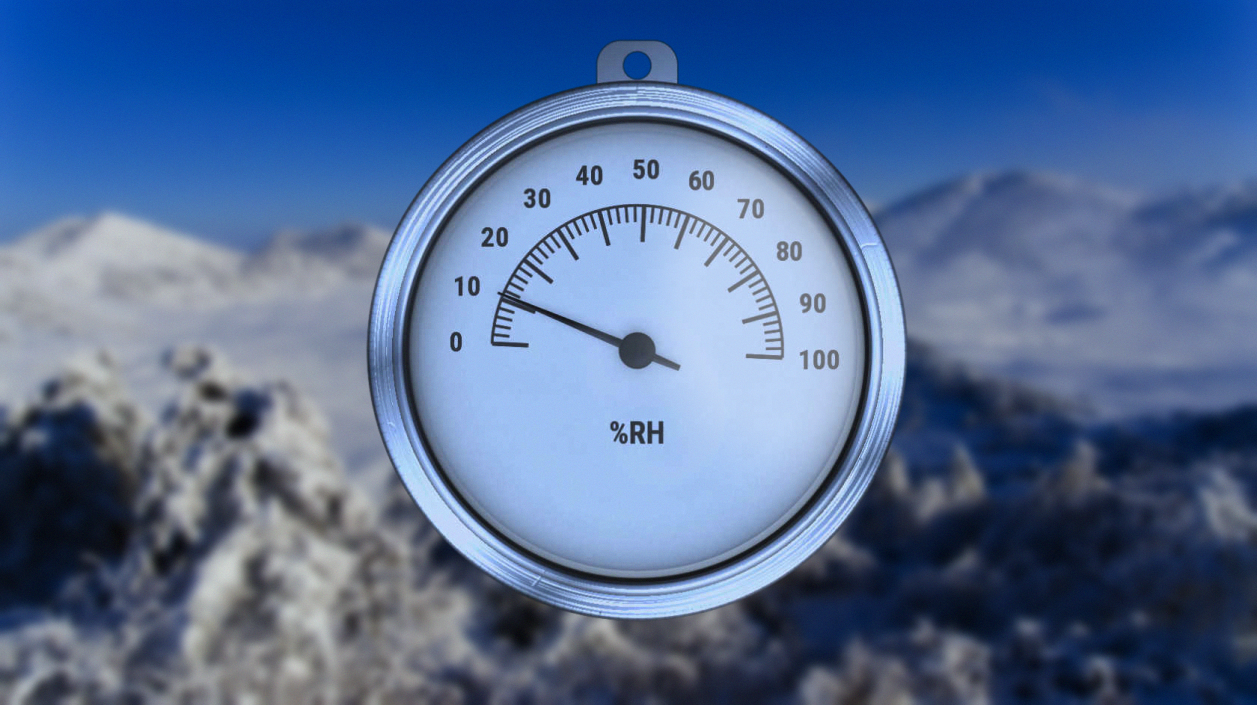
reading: 11 (%)
